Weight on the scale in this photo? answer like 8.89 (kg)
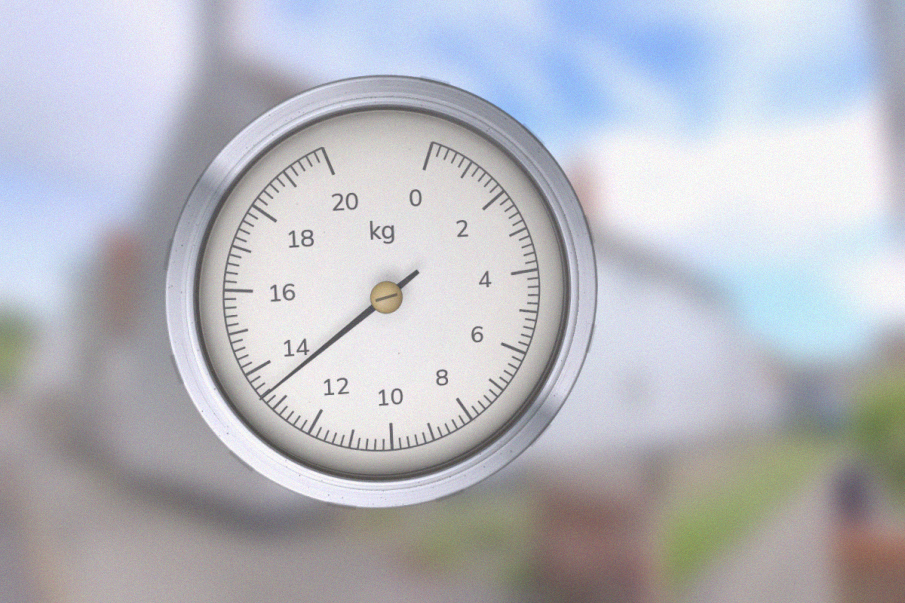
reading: 13.4 (kg)
